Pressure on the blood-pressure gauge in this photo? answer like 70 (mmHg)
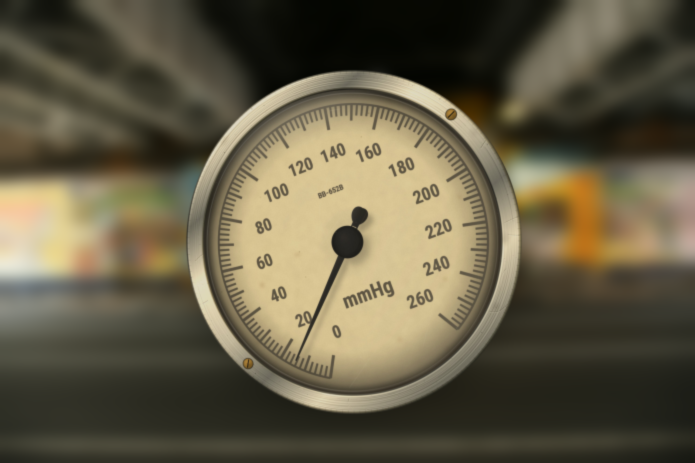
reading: 14 (mmHg)
